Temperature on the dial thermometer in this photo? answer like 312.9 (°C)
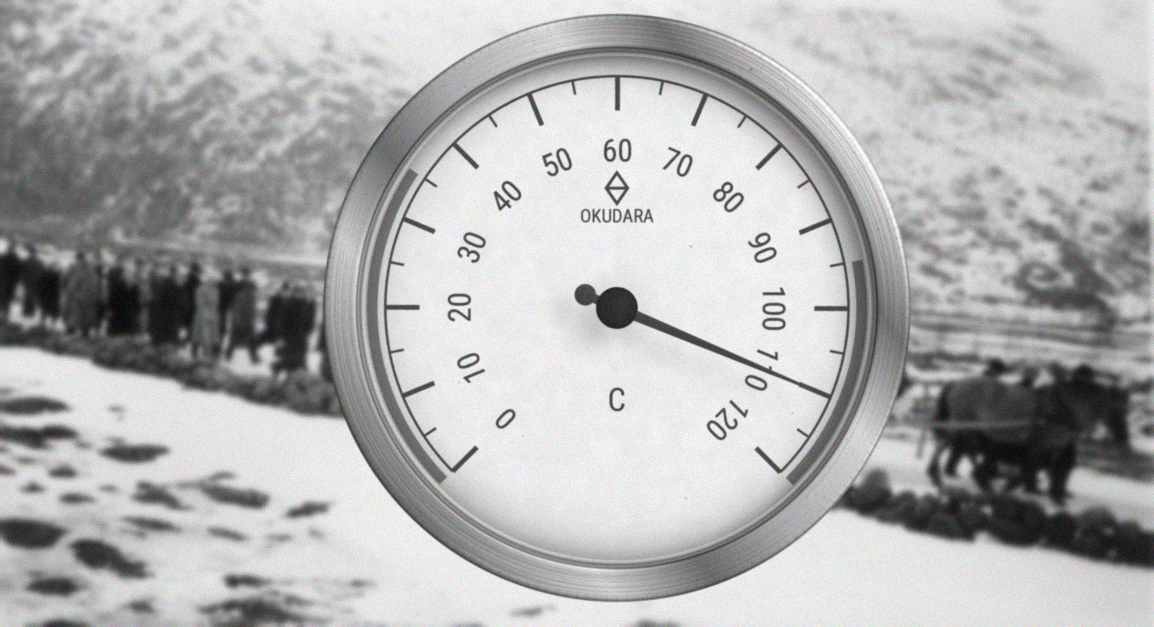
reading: 110 (°C)
